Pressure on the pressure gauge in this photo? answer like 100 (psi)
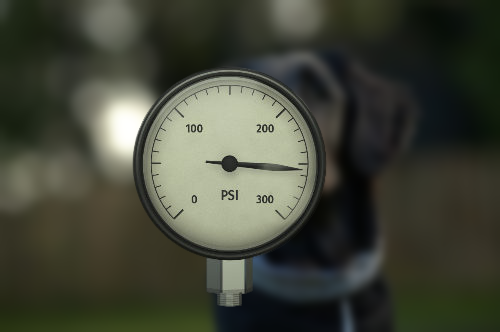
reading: 255 (psi)
